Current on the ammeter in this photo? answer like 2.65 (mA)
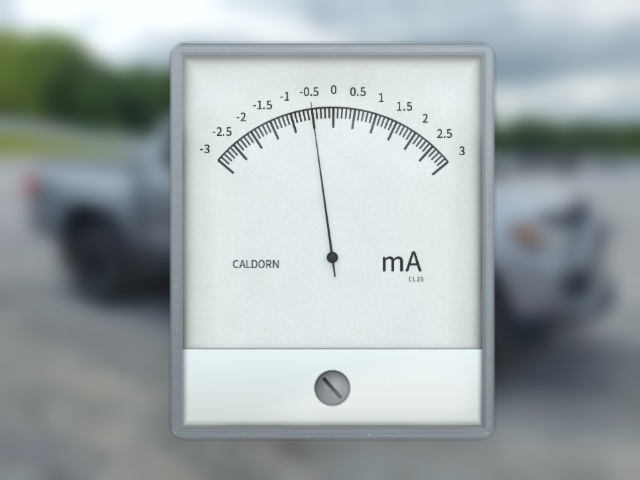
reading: -0.5 (mA)
